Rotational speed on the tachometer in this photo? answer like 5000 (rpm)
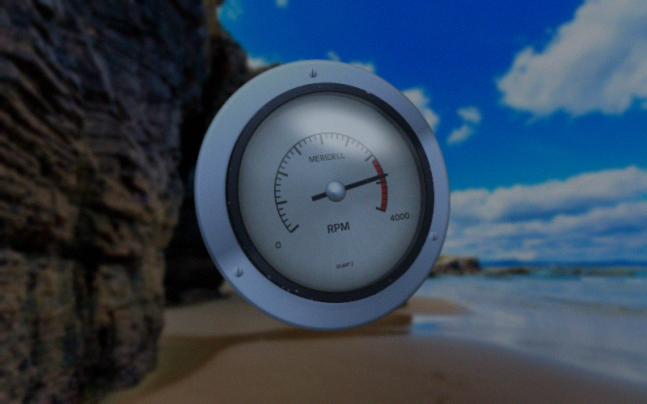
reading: 3400 (rpm)
